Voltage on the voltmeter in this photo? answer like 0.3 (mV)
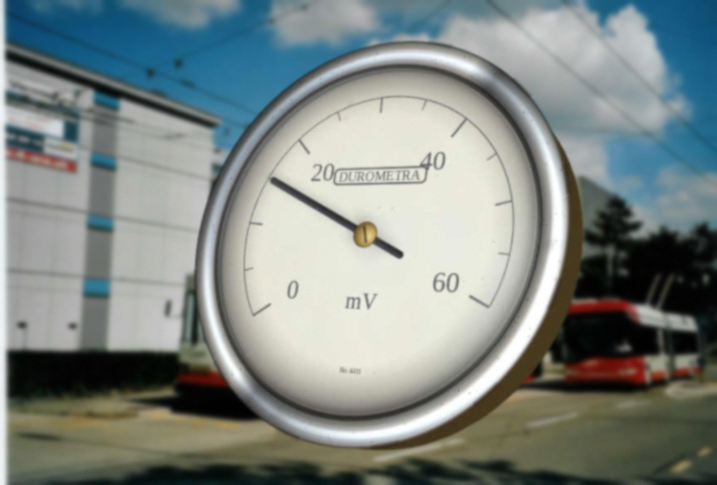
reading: 15 (mV)
